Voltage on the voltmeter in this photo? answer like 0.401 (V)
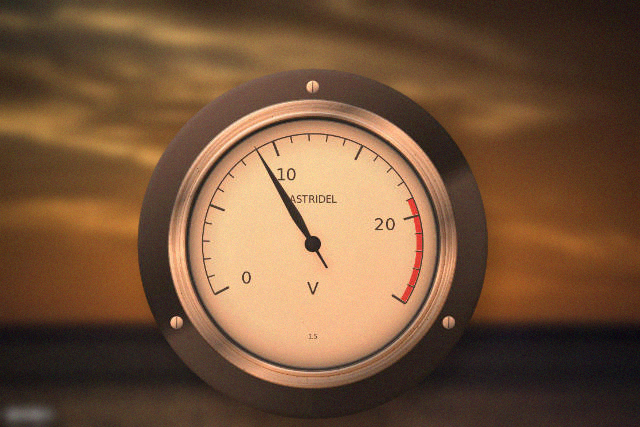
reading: 9 (V)
